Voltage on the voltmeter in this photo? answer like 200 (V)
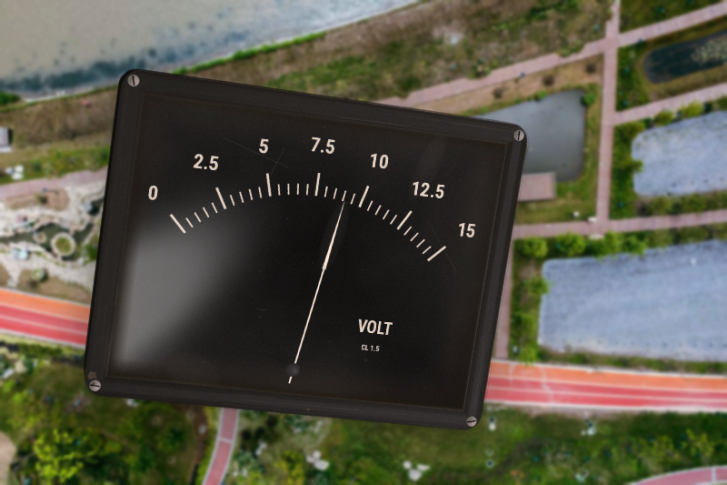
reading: 9 (V)
